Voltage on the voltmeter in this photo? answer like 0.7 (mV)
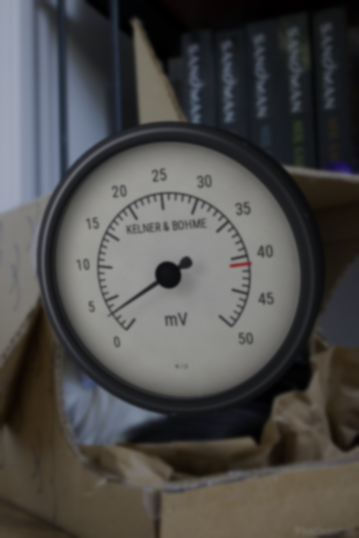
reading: 3 (mV)
